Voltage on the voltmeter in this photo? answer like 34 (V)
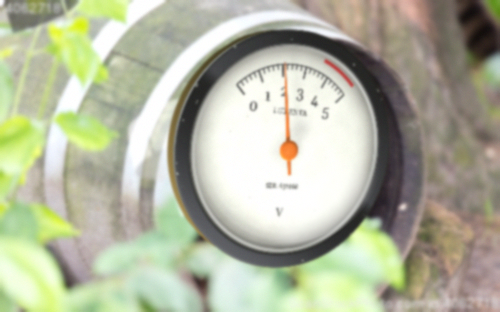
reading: 2 (V)
